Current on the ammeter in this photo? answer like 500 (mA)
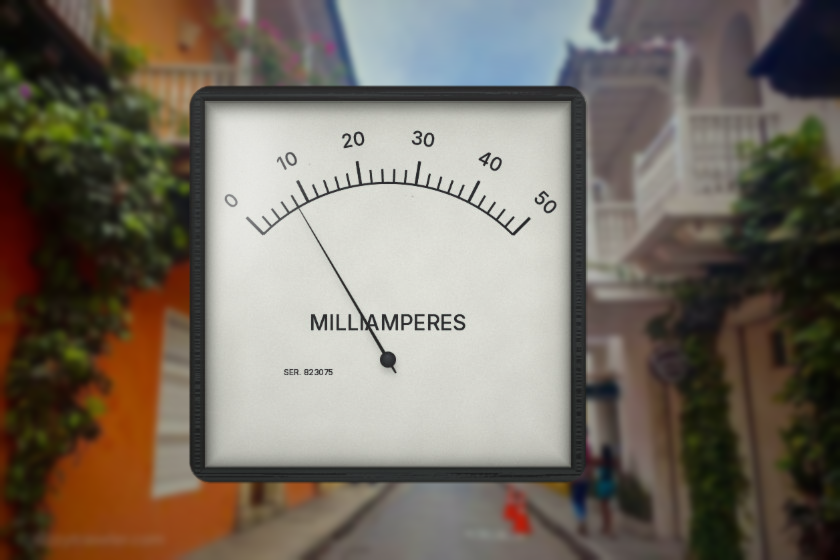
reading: 8 (mA)
